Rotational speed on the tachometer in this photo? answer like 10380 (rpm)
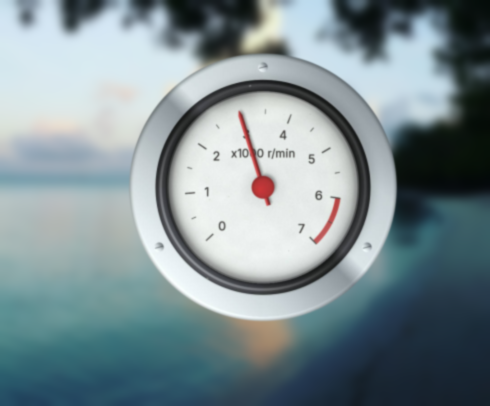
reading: 3000 (rpm)
